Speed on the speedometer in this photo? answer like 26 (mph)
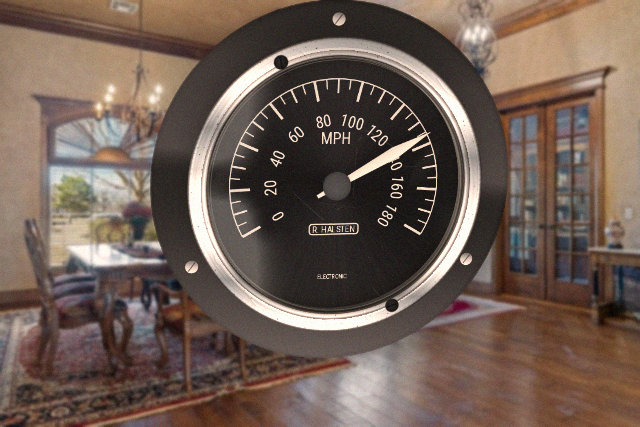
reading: 135 (mph)
